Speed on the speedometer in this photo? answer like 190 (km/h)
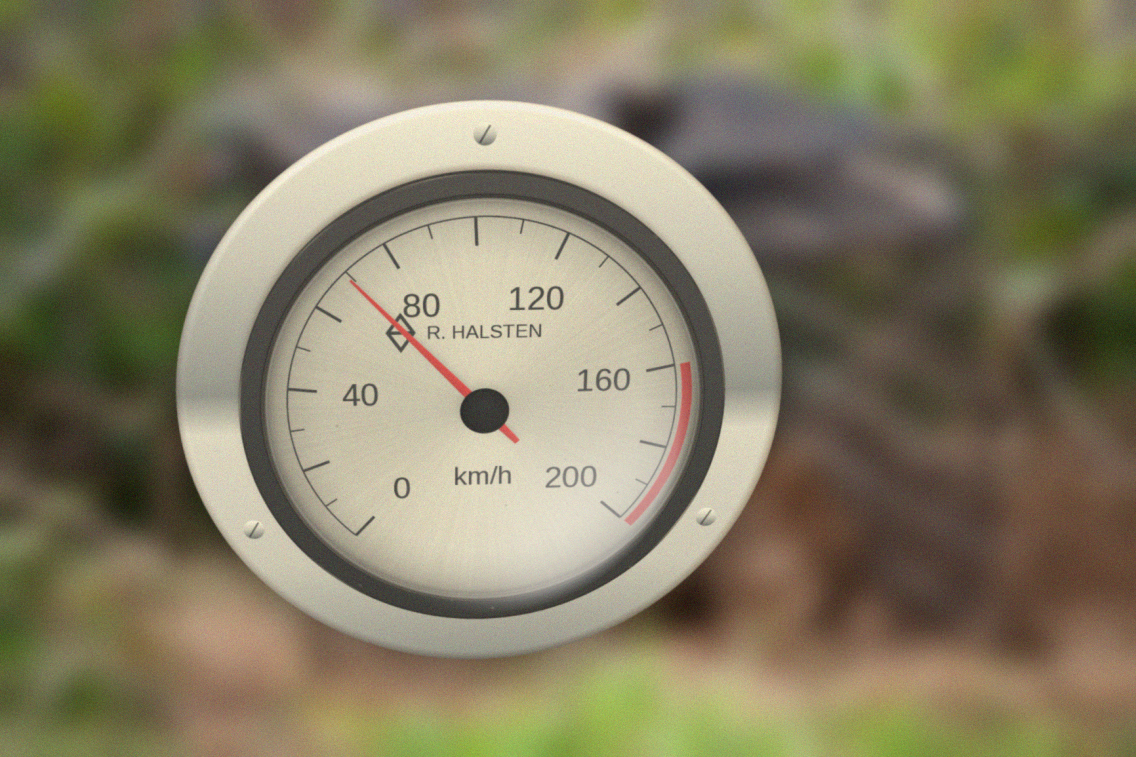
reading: 70 (km/h)
